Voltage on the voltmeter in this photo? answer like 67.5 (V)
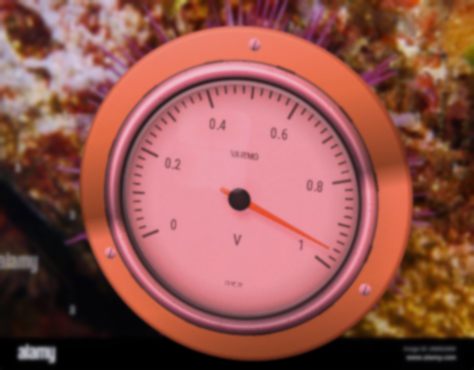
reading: 0.96 (V)
